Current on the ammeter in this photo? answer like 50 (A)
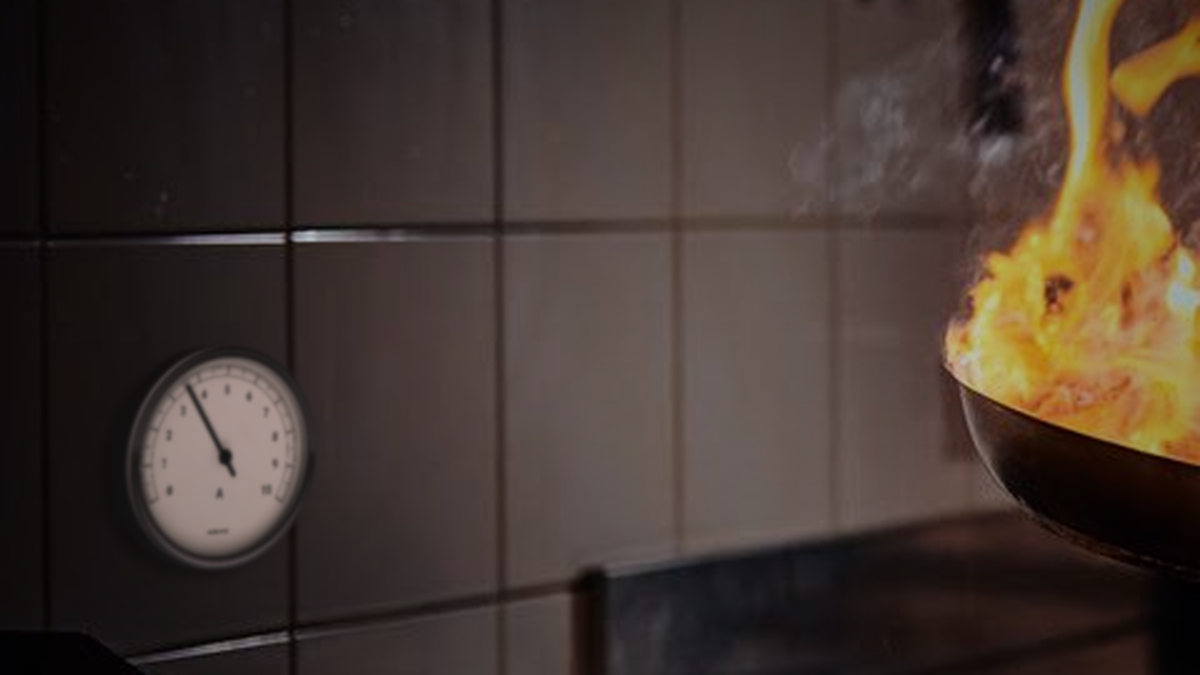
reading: 3.5 (A)
